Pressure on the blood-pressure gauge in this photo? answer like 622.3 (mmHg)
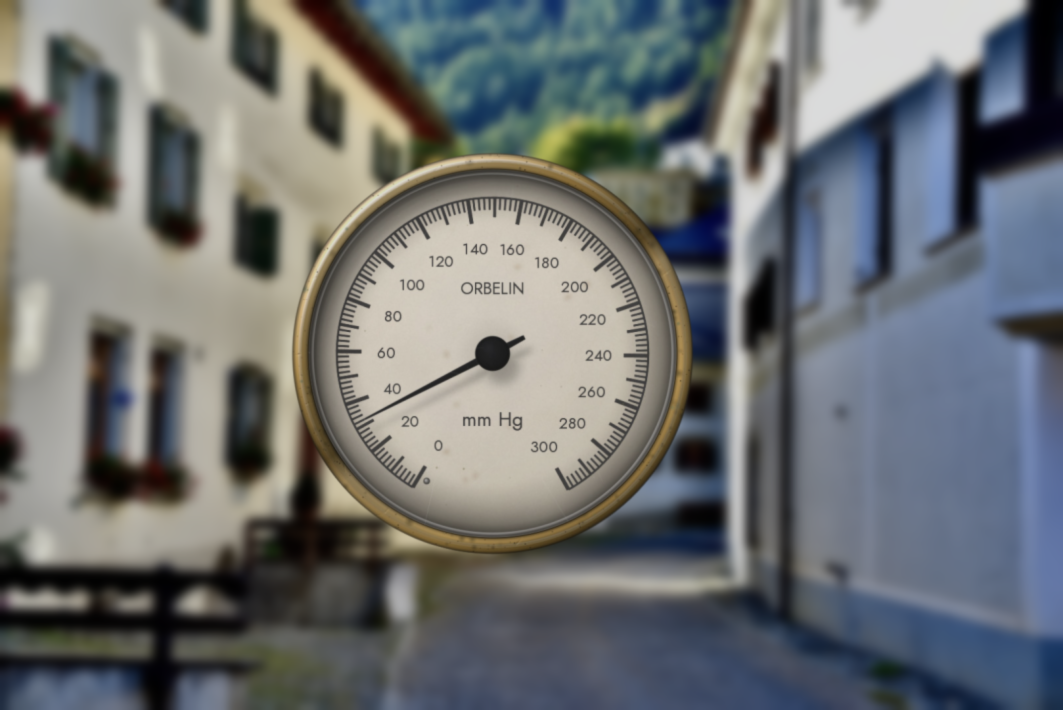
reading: 32 (mmHg)
